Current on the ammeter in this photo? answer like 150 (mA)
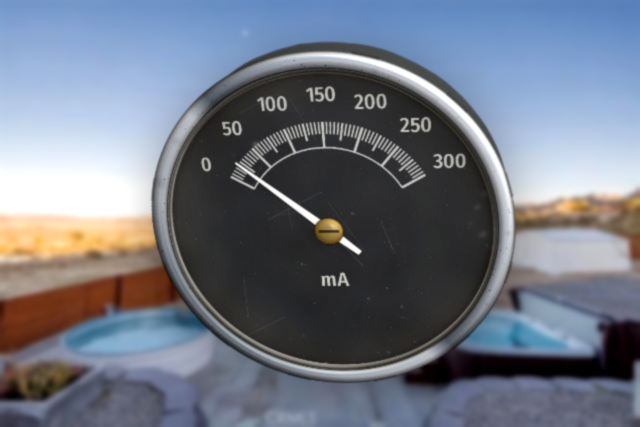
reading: 25 (mA)
